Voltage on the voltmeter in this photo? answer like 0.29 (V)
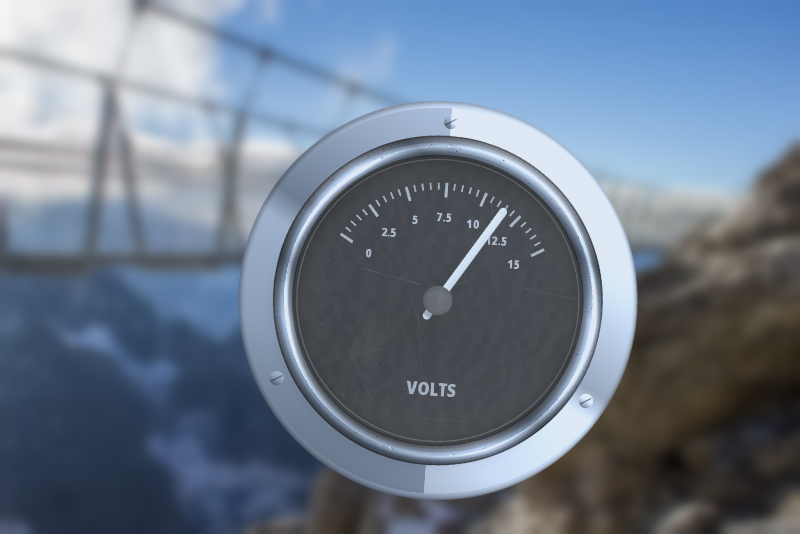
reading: 11.5 (V)
